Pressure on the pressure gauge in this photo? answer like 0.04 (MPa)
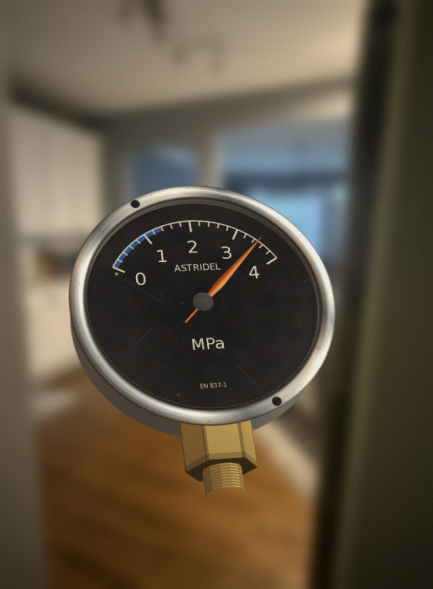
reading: 3.5 (MPa)
